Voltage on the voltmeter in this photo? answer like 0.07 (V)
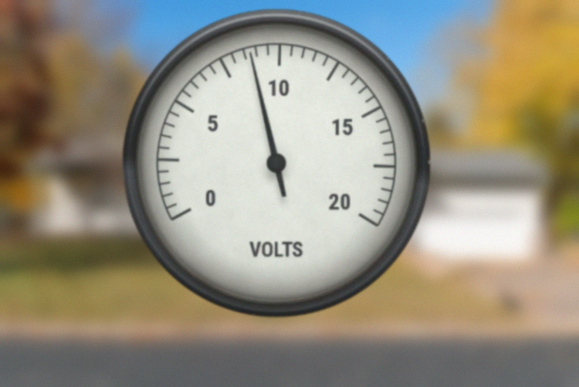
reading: 8.75 (V)
